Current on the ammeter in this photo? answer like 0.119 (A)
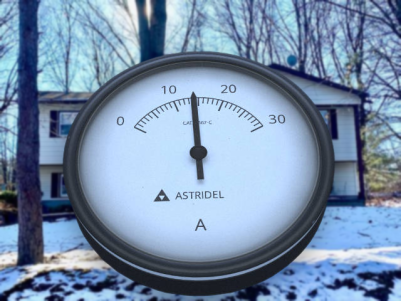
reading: 14 (A)
